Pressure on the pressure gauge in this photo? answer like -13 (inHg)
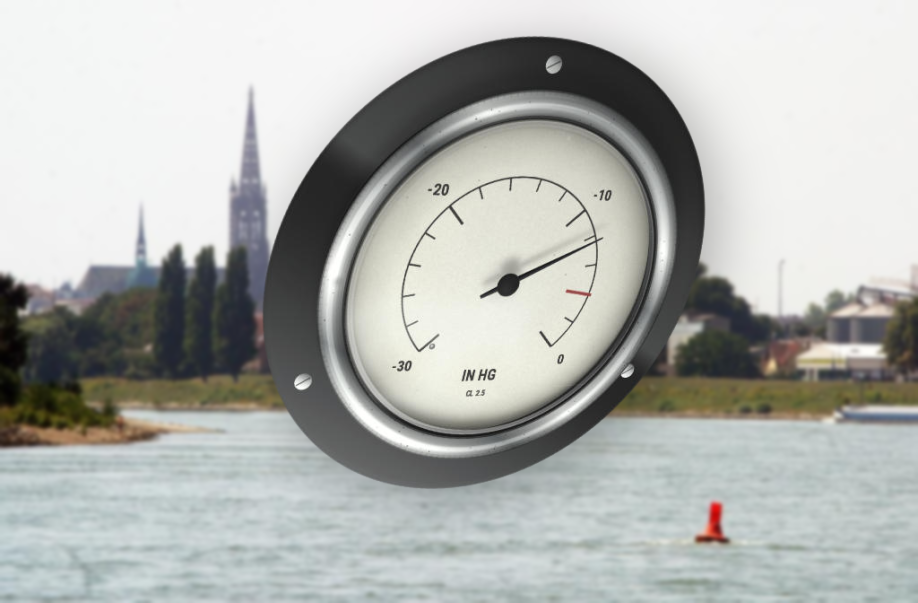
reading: -8 (inHg)
